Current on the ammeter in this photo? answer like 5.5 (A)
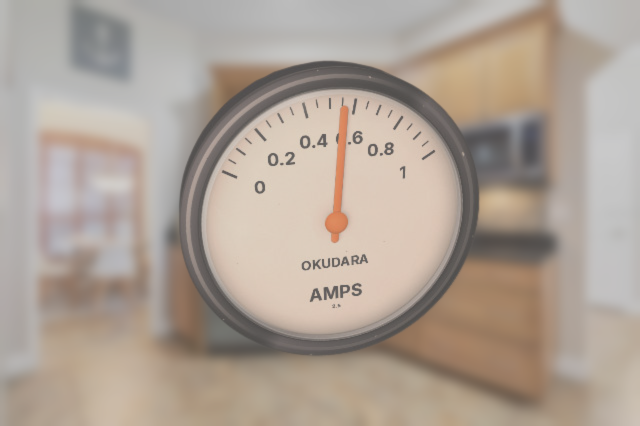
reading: 0.55 (A)
